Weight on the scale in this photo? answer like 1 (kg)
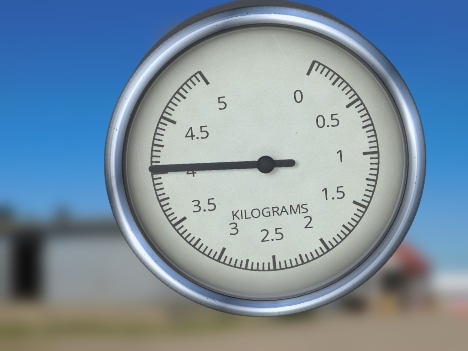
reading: 4.05 (kg)
